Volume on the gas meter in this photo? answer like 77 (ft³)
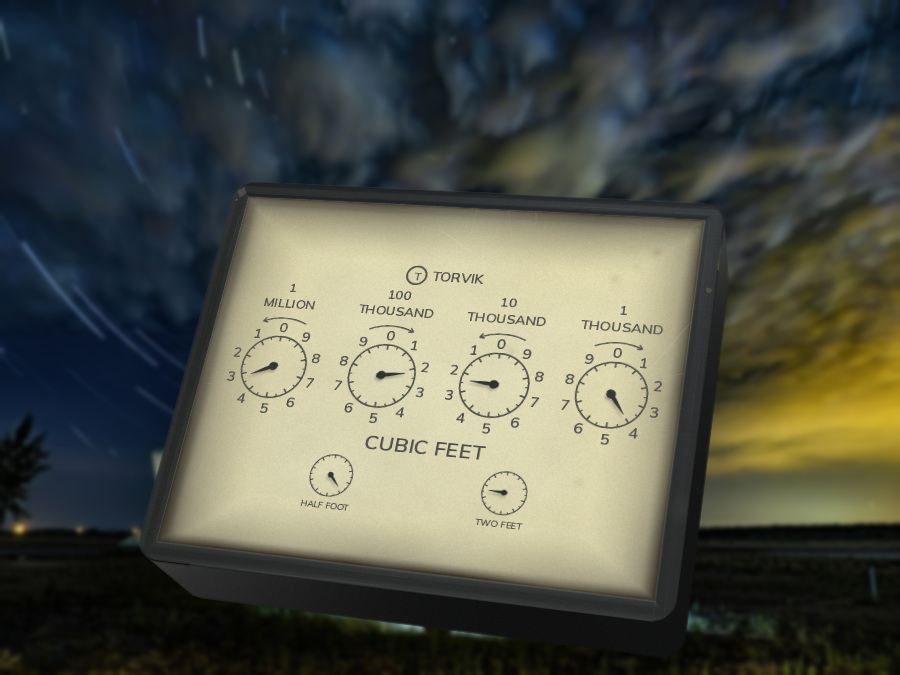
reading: 322400 (ft³)
